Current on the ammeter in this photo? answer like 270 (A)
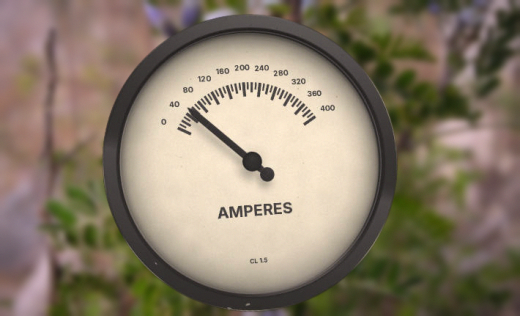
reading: 50 (A)
